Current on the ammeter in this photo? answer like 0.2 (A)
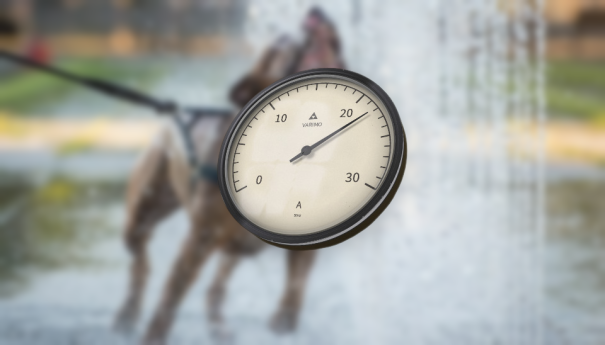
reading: 22 (A)
